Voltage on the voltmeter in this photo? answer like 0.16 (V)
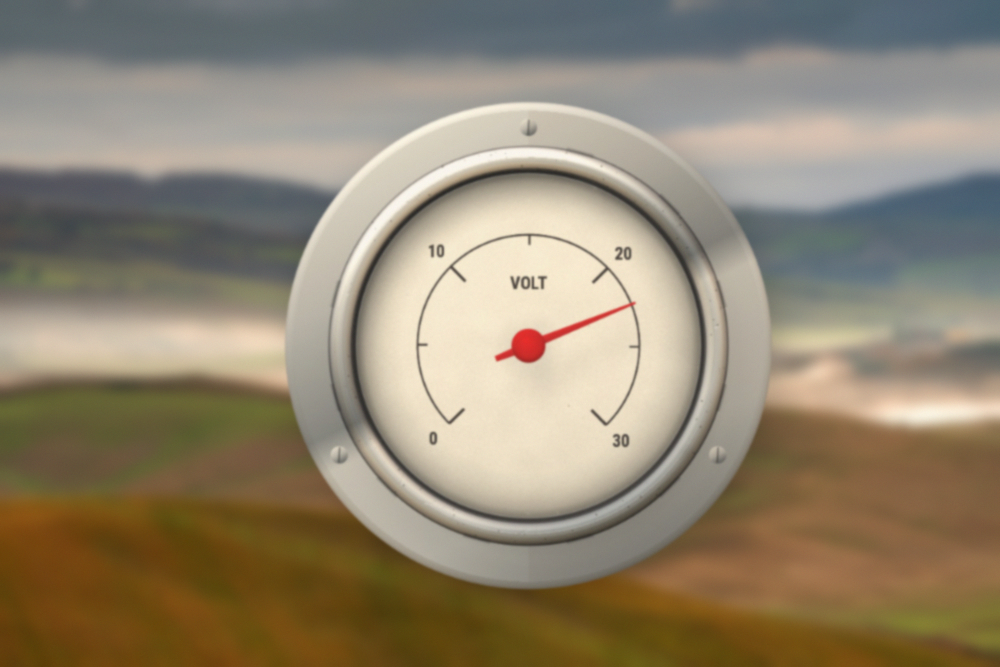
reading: 22.5 (V)
